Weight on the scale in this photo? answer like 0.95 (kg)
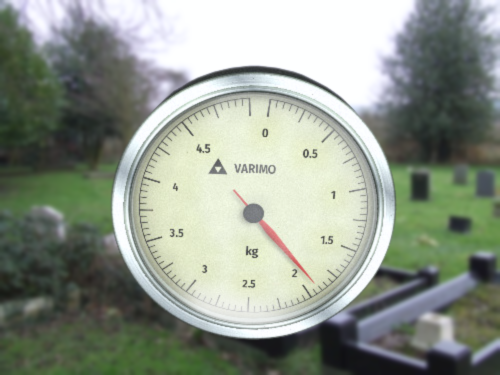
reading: 1.9 (kg)
